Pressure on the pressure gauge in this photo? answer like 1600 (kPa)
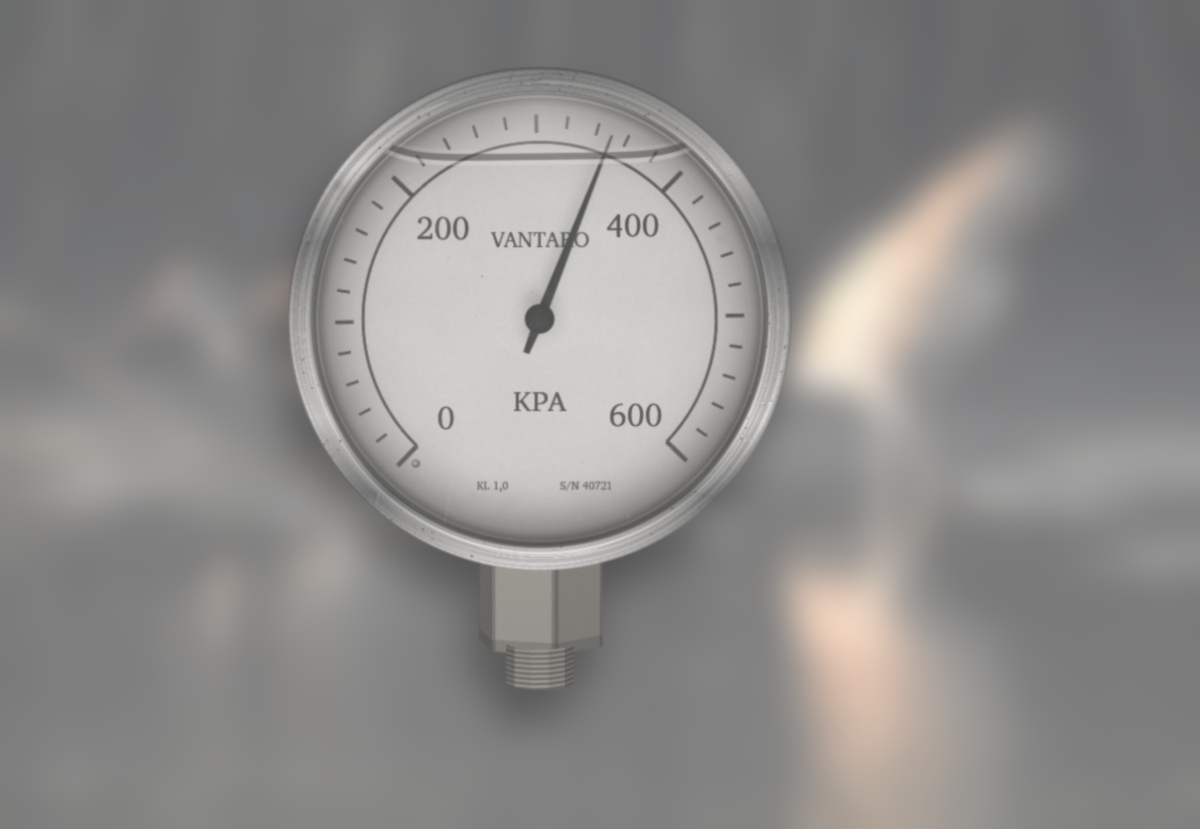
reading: 350 (kPa)
